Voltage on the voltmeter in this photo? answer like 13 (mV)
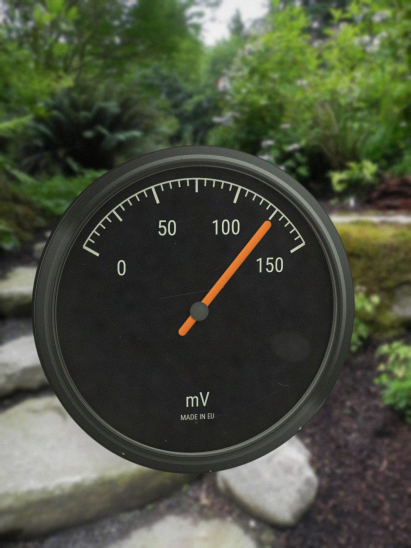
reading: 125 (mV)
